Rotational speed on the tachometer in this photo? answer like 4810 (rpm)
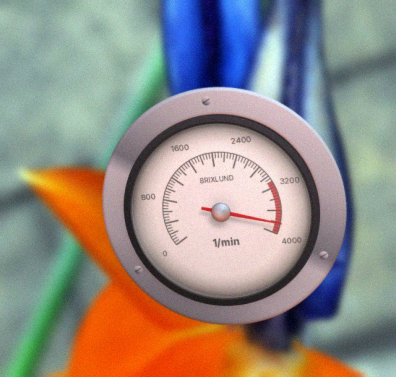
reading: 3800 (rpm)
